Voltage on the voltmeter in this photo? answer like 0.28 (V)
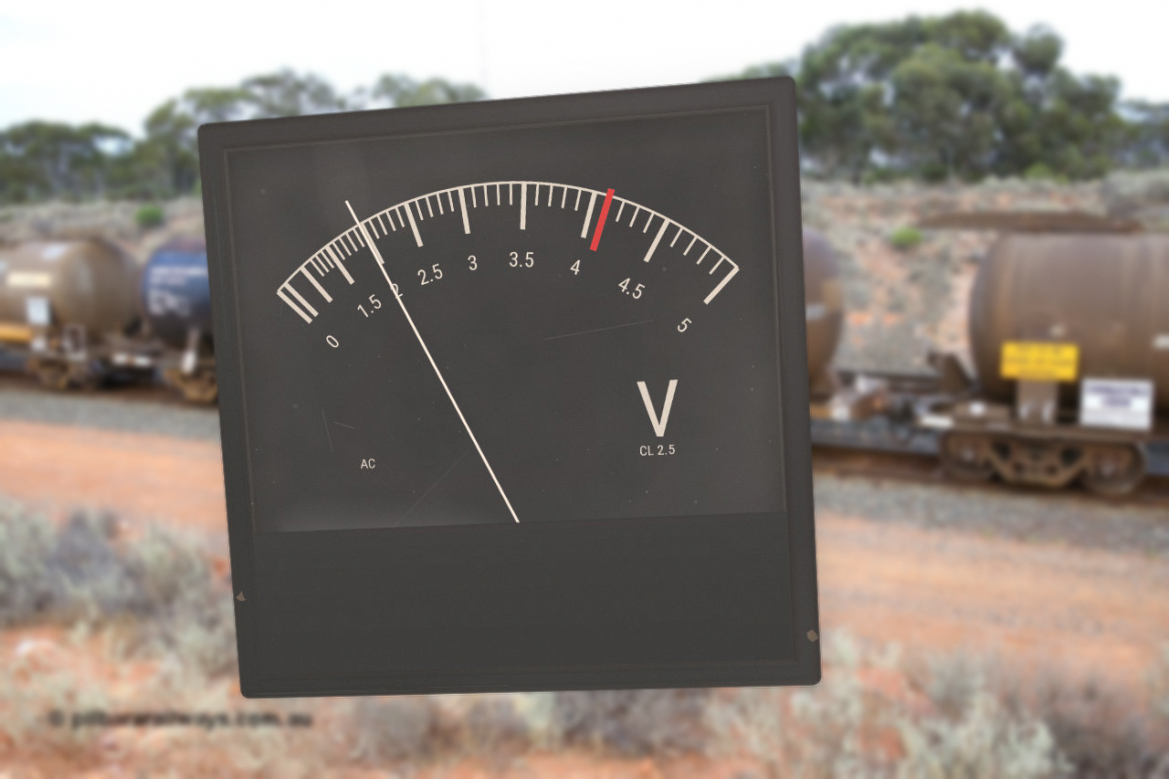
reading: 2 (V)
